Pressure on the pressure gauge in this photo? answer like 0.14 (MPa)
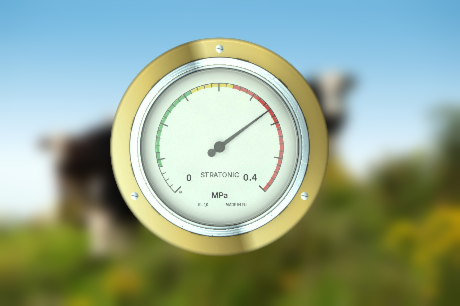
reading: 0.28 (MPa)
